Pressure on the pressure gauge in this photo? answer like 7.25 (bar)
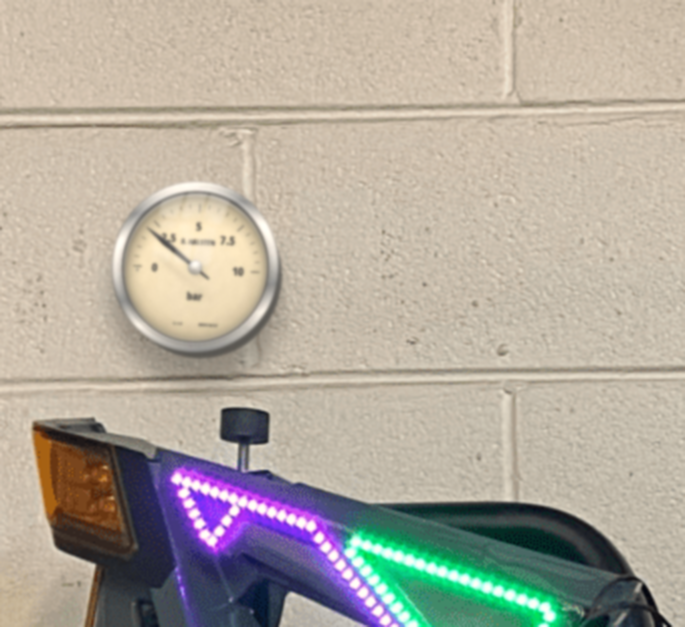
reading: 2 (bar)
